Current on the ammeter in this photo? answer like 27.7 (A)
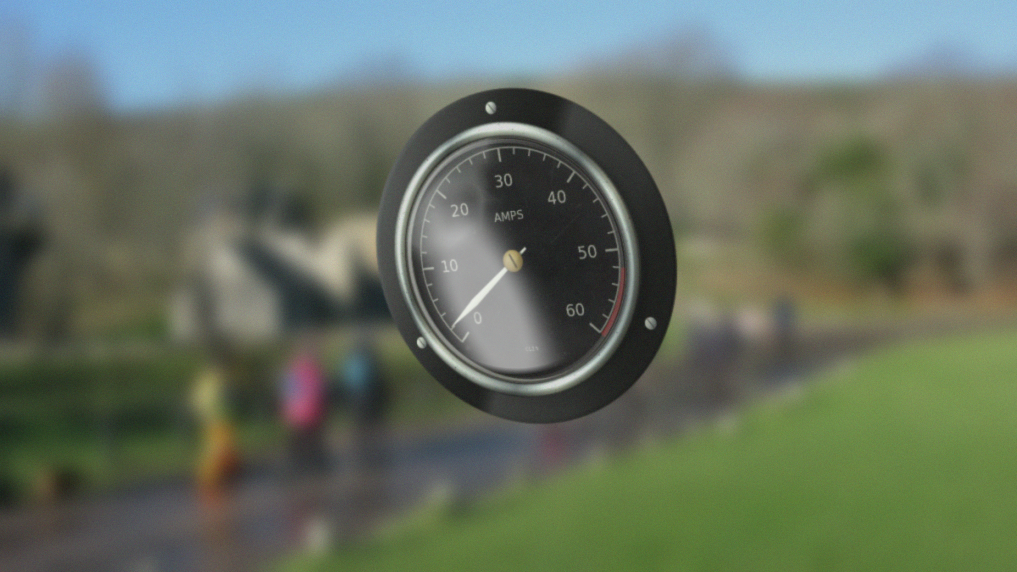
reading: 2 (A)
